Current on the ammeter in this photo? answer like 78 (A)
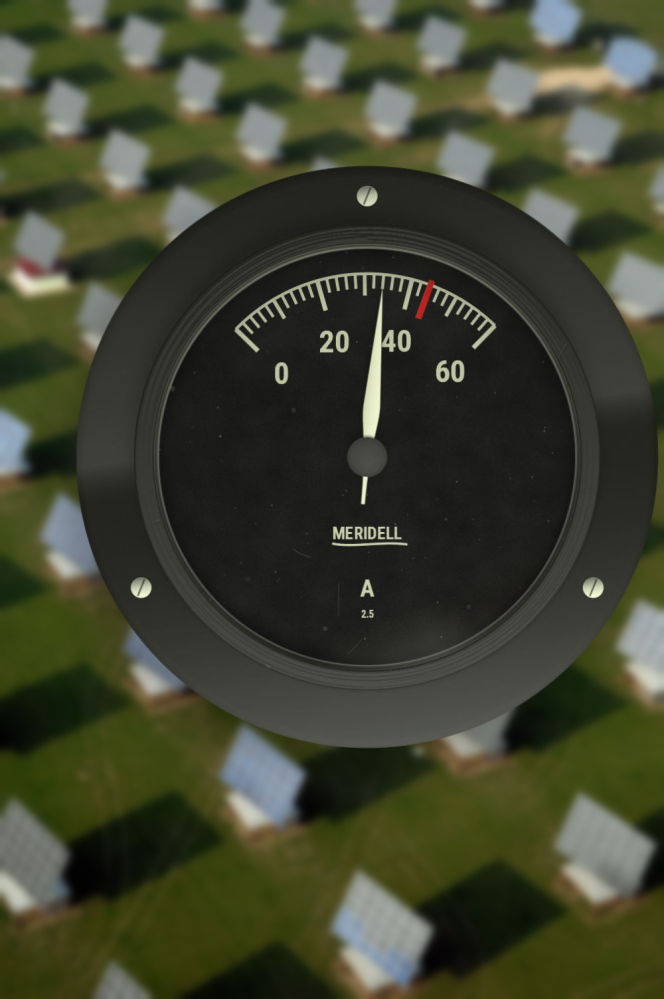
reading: 34 (A)
